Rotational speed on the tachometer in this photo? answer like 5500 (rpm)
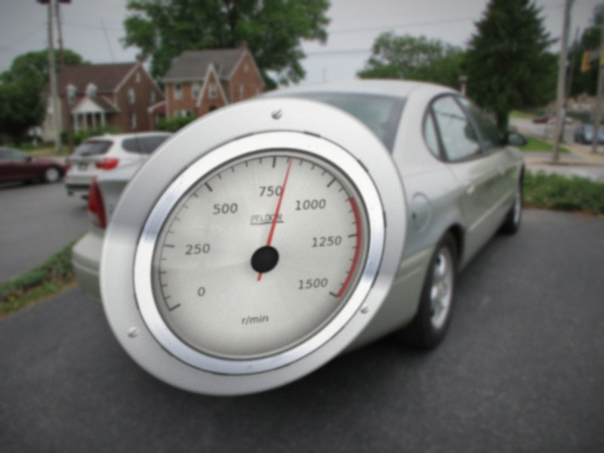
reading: 800 (rpm)
